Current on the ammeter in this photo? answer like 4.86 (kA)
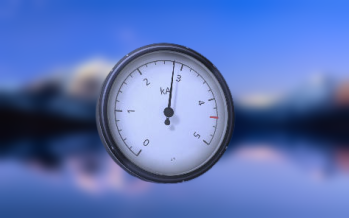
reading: 2.8 (kA)
